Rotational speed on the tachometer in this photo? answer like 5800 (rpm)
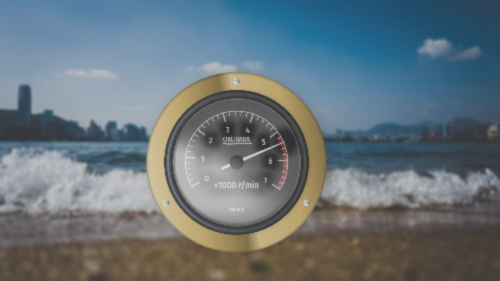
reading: 5400 (rpm)
